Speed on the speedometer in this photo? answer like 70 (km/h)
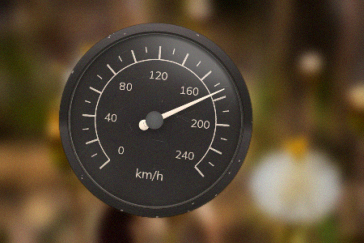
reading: 175 (km/h)
